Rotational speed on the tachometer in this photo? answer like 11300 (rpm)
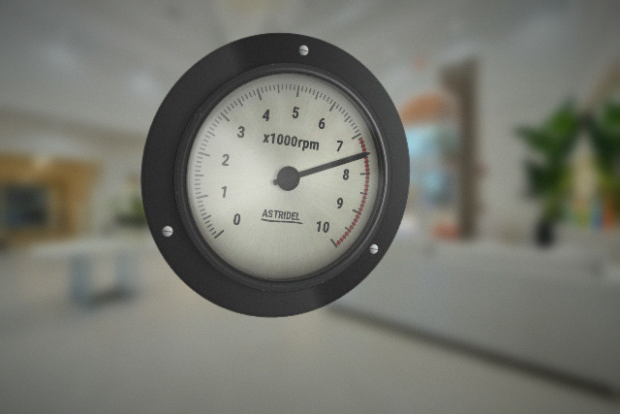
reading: 7500 (rpm)
